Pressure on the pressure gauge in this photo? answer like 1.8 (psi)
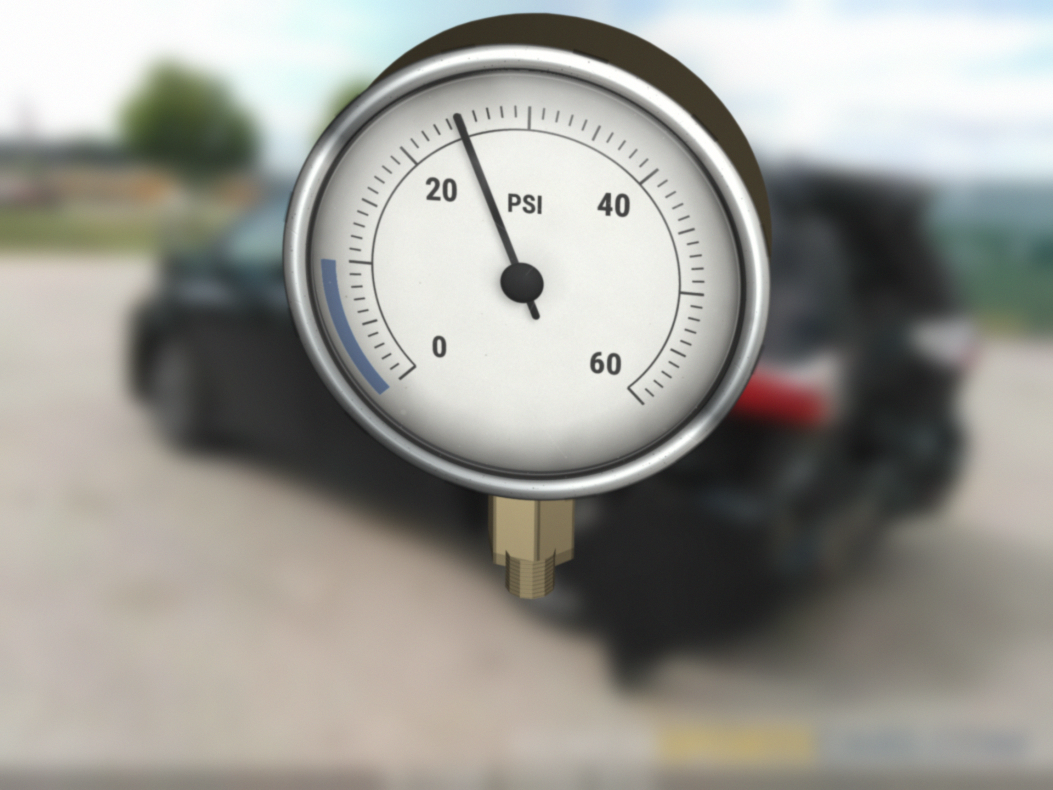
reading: 25 (psi)
